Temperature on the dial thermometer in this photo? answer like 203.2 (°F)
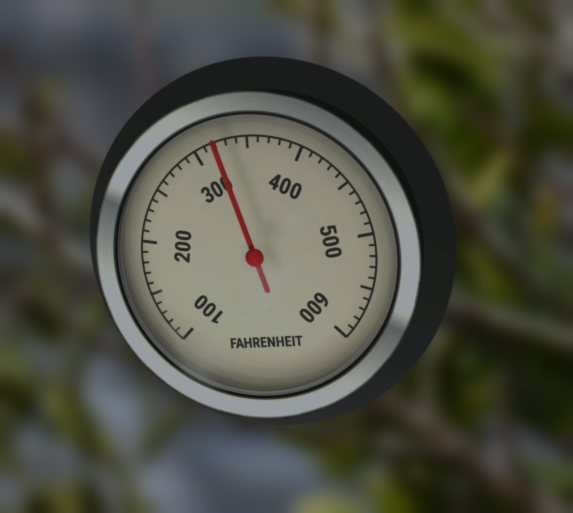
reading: 320 (°F)
